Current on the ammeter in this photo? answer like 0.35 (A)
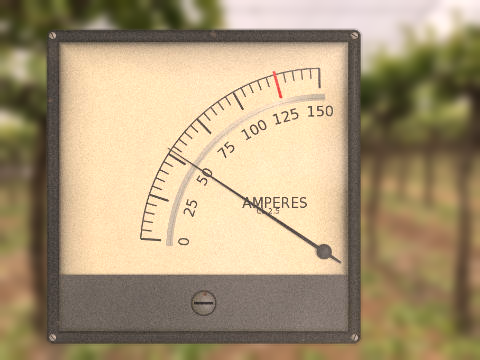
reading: 52.5 (A)
